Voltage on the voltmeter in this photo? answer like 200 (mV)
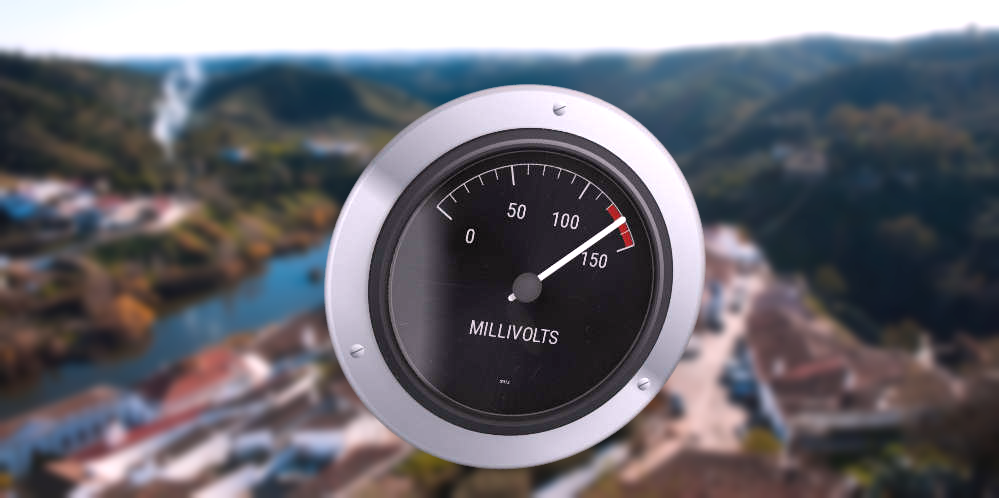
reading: 130 (mV)
